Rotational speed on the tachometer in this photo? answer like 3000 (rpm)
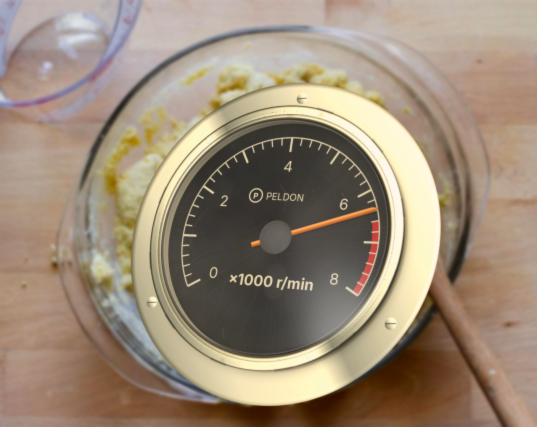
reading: 6400 (rpm)
